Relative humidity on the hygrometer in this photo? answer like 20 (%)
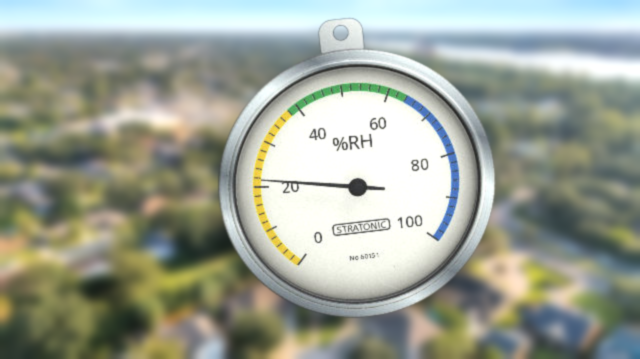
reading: 22 (%)
